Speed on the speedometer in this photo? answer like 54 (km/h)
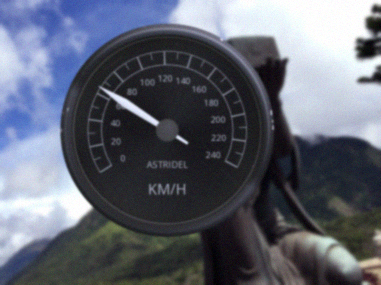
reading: 65 (km/h)
